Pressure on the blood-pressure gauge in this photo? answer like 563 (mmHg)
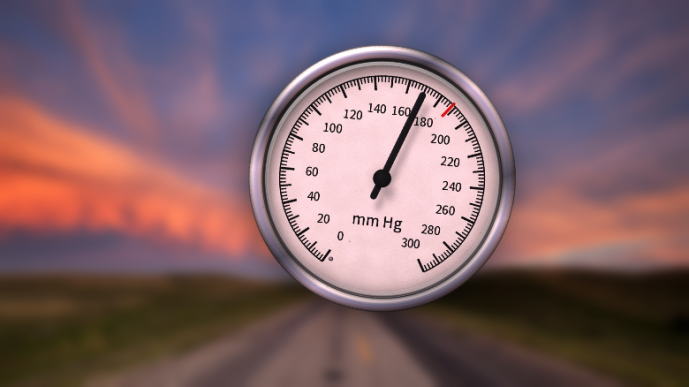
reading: 170 (mmHg)
